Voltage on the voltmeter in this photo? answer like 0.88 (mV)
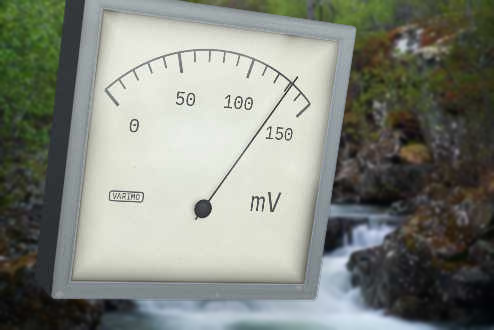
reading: 130 (mV)
